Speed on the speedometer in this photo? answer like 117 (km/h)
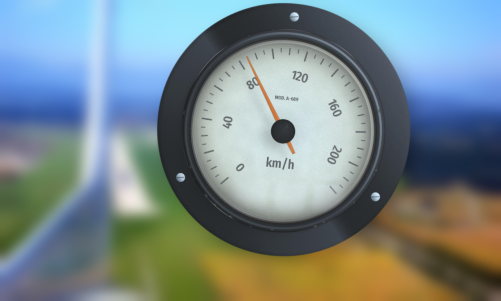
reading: 85 (km/h)
